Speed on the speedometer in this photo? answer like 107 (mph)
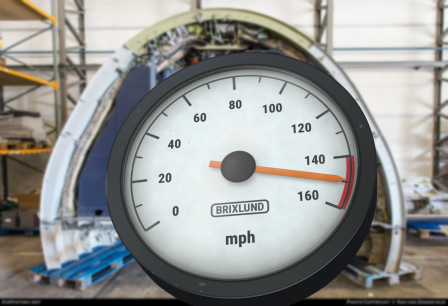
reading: 150 (mph)
